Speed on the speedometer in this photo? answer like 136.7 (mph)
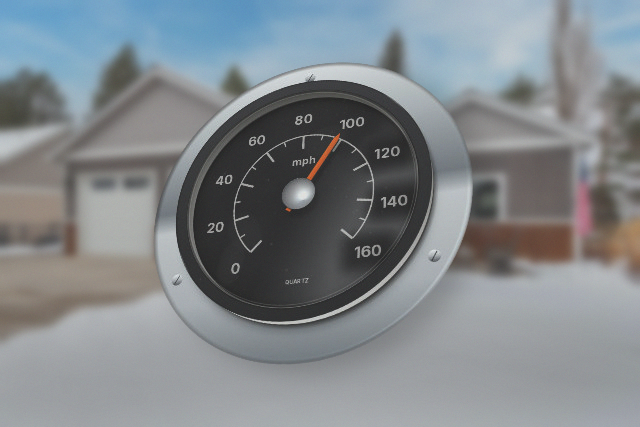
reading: 100 (mph)
